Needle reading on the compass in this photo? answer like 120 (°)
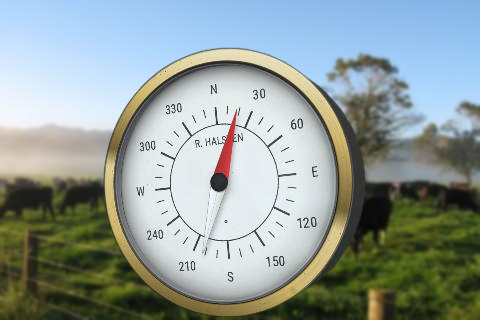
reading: 20 (°)
